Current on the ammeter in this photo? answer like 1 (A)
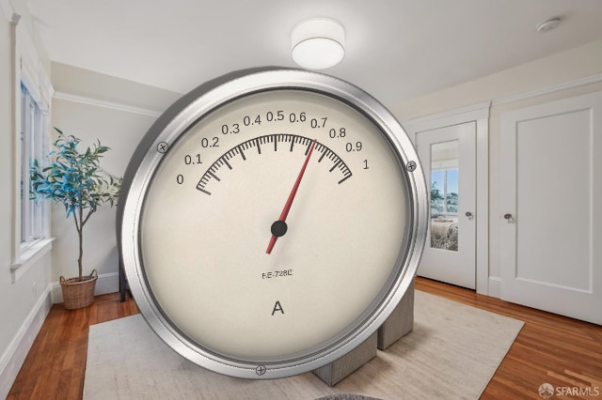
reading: 0.7 (A)
